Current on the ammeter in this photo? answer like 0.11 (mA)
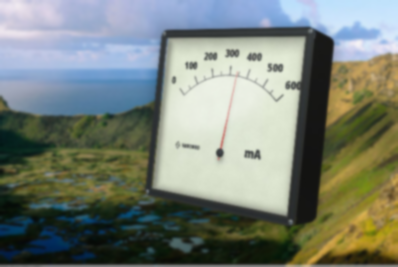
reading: 350 (mA)
